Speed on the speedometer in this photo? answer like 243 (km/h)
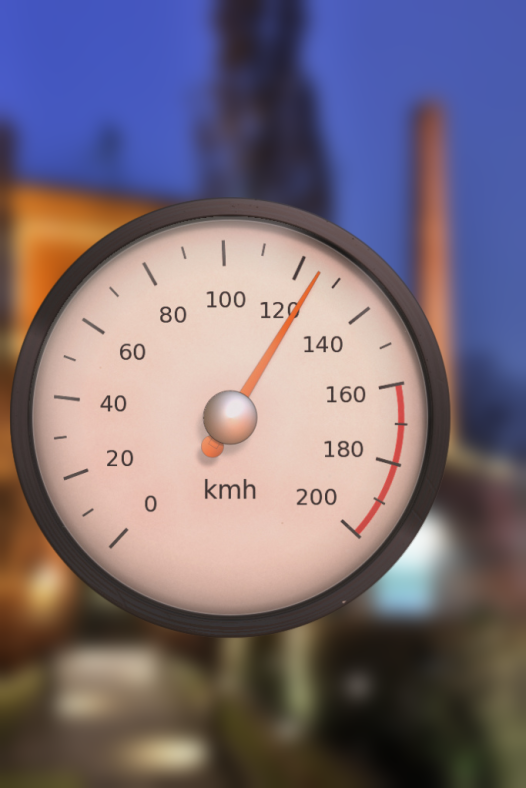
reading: 125 (km/h)
